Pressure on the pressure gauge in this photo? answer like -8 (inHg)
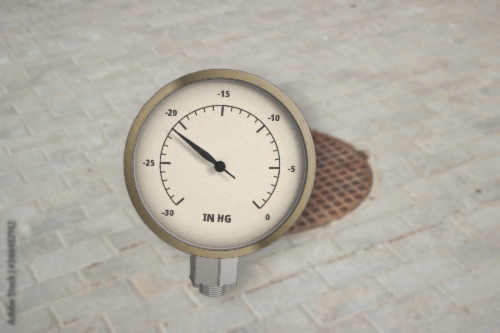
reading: -21 (inHg)
